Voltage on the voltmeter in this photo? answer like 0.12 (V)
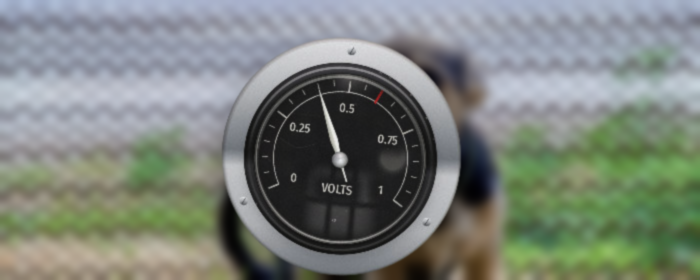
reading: 0.4 (V)
